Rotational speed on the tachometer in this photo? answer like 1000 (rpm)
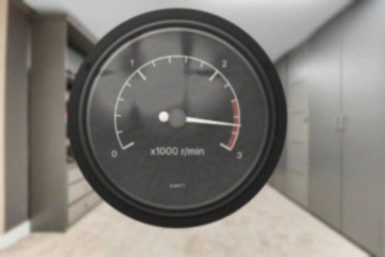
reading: 2700 (rpm)
